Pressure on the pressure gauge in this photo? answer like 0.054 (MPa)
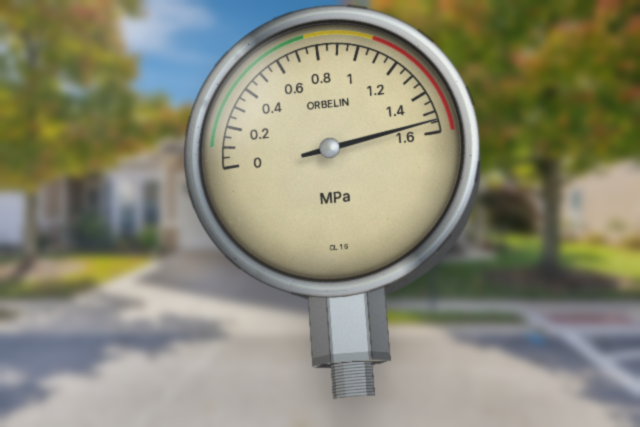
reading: 1.55 (MPa)
